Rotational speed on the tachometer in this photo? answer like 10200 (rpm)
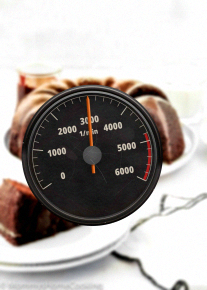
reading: 3000 (rpm)
